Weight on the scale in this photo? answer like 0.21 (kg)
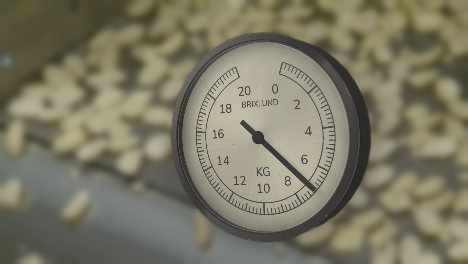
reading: 7 (kg)
